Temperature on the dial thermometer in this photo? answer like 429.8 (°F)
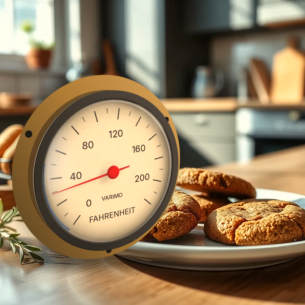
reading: 30 (°F)
